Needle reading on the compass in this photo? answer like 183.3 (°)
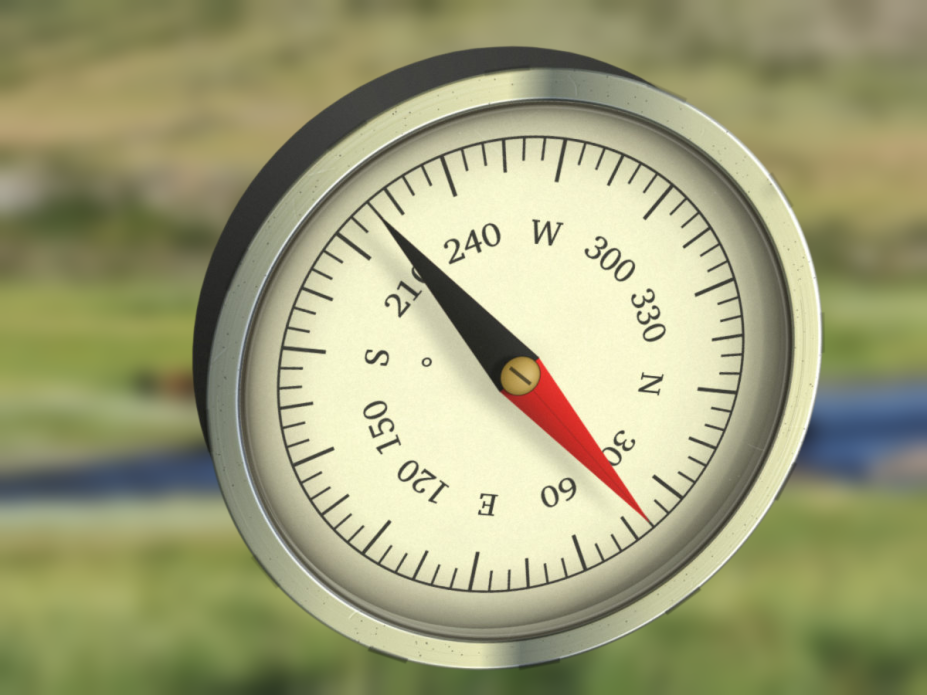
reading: 40 (°)
